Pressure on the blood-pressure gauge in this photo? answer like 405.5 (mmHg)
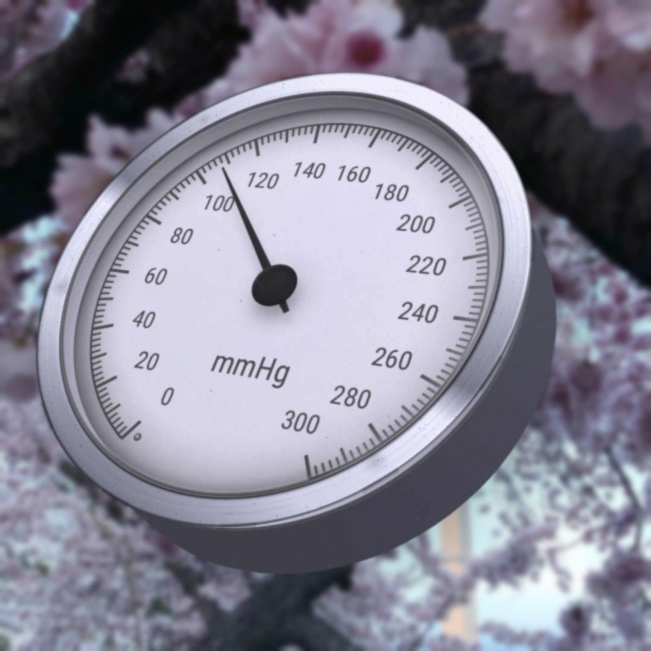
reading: 108 (mmHg)
